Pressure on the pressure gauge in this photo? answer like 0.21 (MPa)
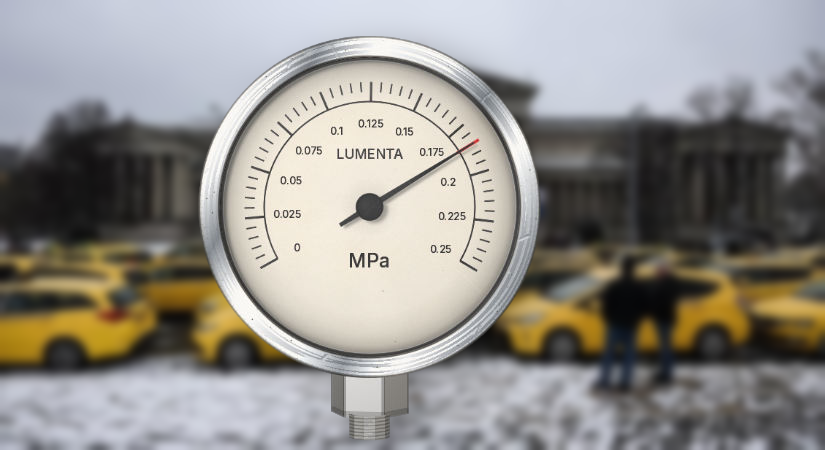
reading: 0.185 (MPa)
